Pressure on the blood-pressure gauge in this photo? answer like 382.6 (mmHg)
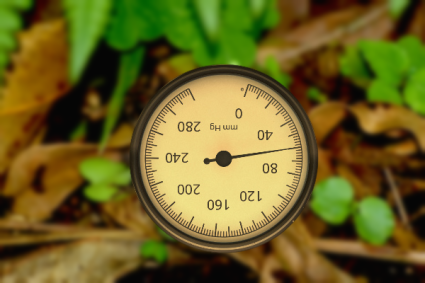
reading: 60 (mmHg)
